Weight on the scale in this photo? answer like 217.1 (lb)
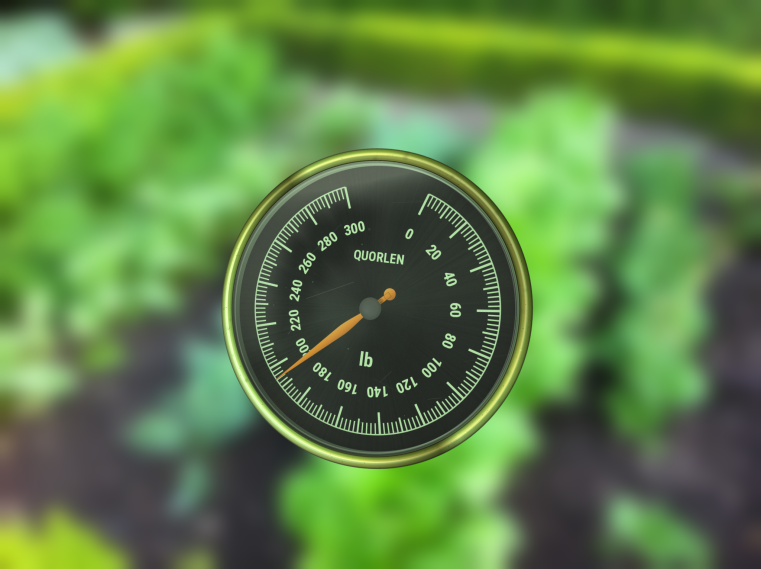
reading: 194 (lb)
